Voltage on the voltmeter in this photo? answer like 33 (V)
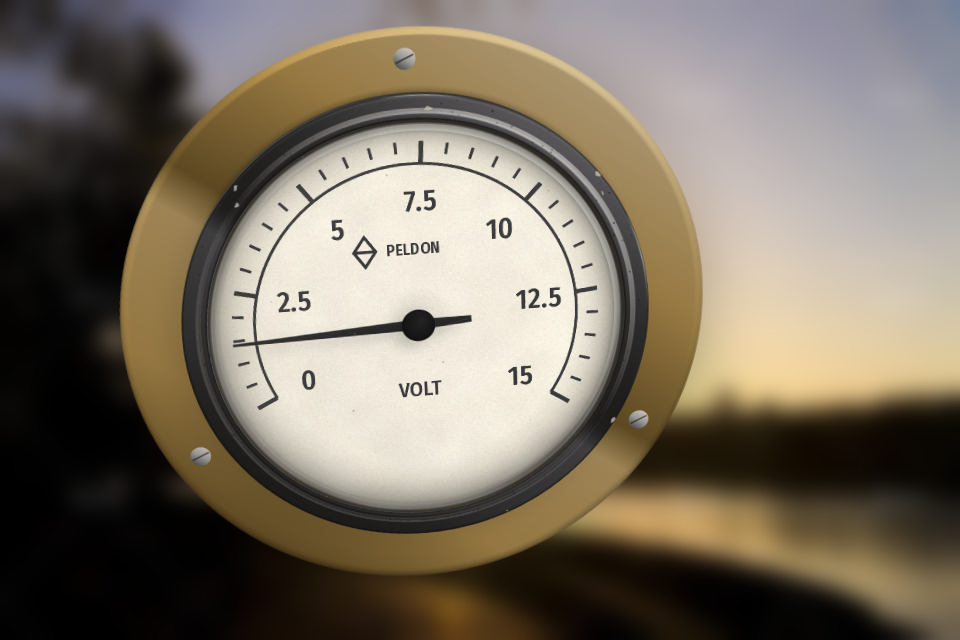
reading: 1.5 (V)
